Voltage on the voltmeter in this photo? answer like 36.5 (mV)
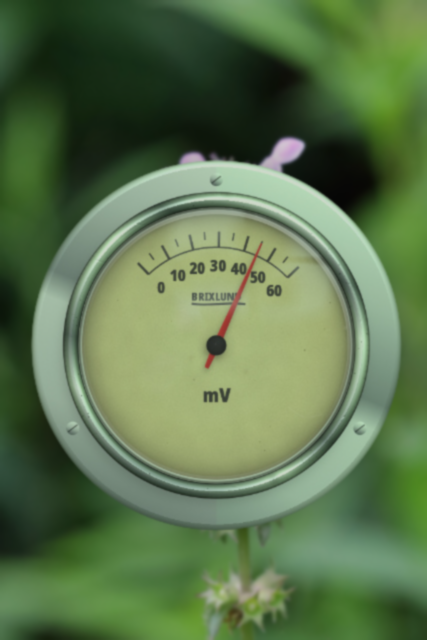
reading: 45 (mV)
